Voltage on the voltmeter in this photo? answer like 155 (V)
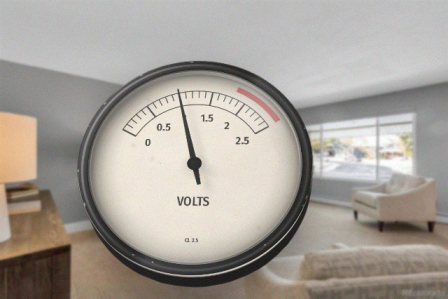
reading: 1 (V)
